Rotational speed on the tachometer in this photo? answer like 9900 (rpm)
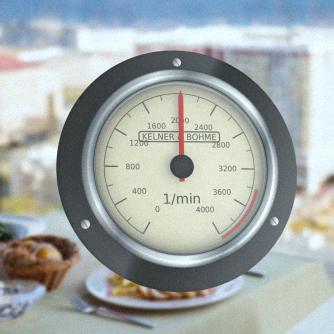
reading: 2000 (rpm)
